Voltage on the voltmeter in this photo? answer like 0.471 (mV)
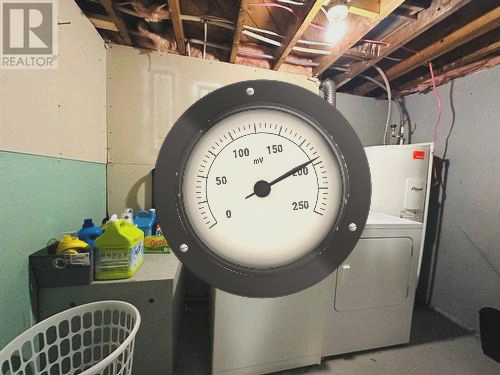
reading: 195 (mV)
